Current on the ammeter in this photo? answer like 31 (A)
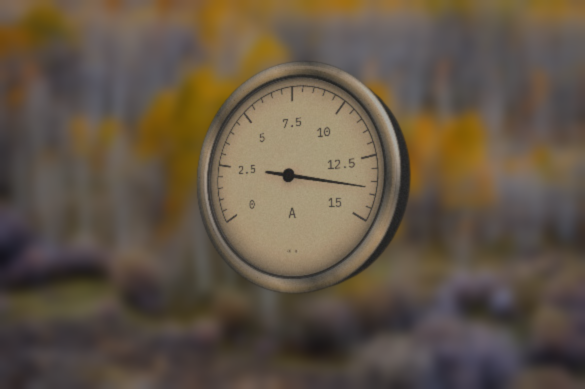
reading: 13.75 (A)
